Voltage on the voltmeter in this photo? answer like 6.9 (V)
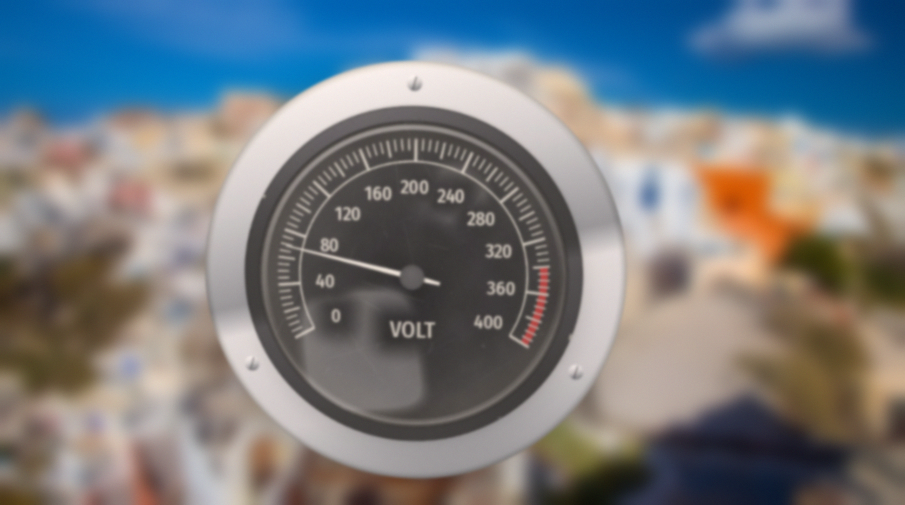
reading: 70 (V)
